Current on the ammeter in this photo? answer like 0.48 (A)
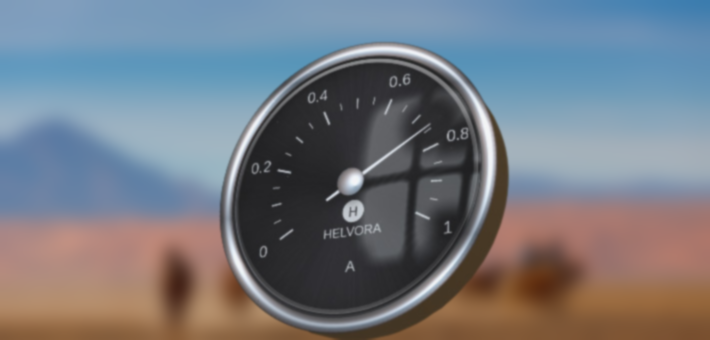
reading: 0.75 (A)
